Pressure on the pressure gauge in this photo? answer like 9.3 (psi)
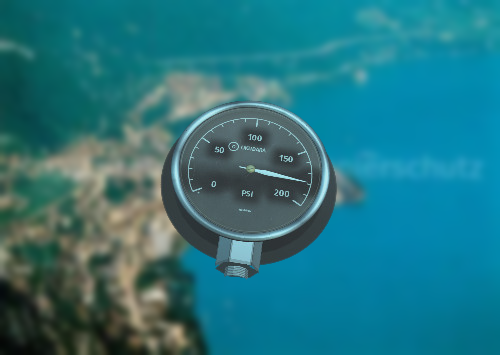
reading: 180 (psi)
